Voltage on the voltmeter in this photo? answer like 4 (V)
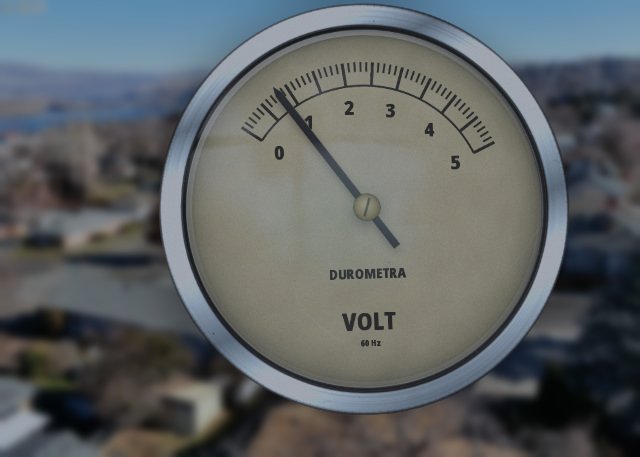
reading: 0.8 (V)
